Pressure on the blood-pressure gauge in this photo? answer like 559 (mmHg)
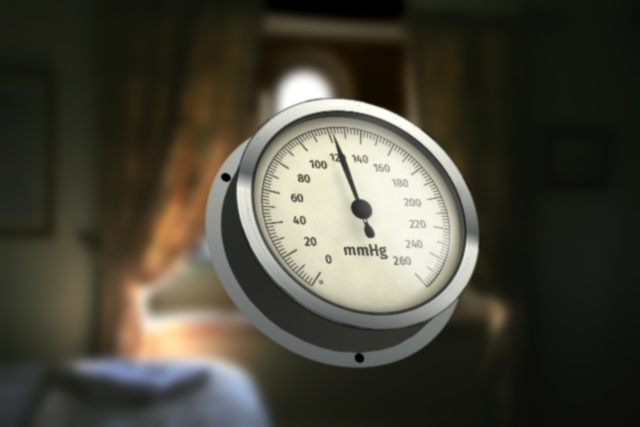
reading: 120 (mmHg)
